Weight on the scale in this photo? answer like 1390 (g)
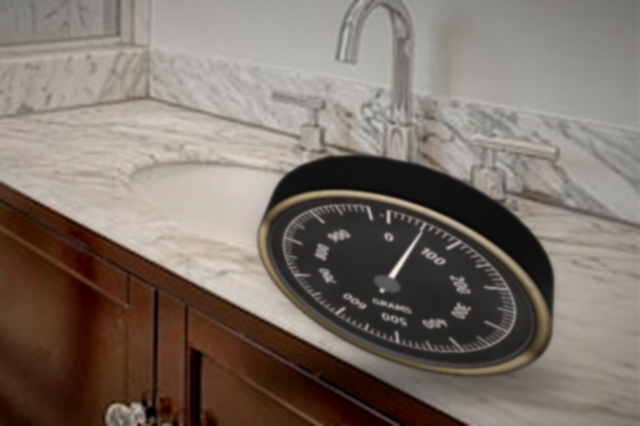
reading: 50 (g)
